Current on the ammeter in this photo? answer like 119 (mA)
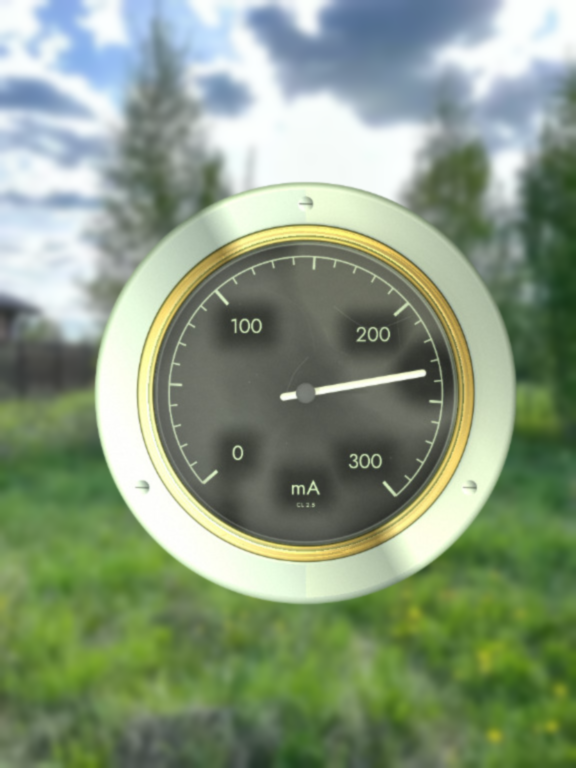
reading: 235 (mA)
